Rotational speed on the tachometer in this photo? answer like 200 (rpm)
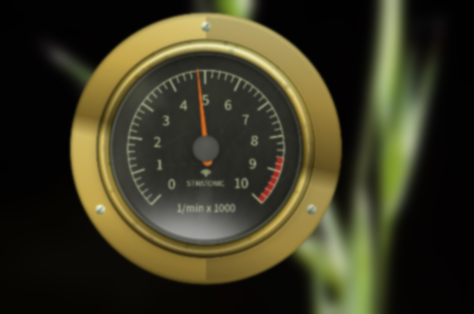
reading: 4800 (rpm)
